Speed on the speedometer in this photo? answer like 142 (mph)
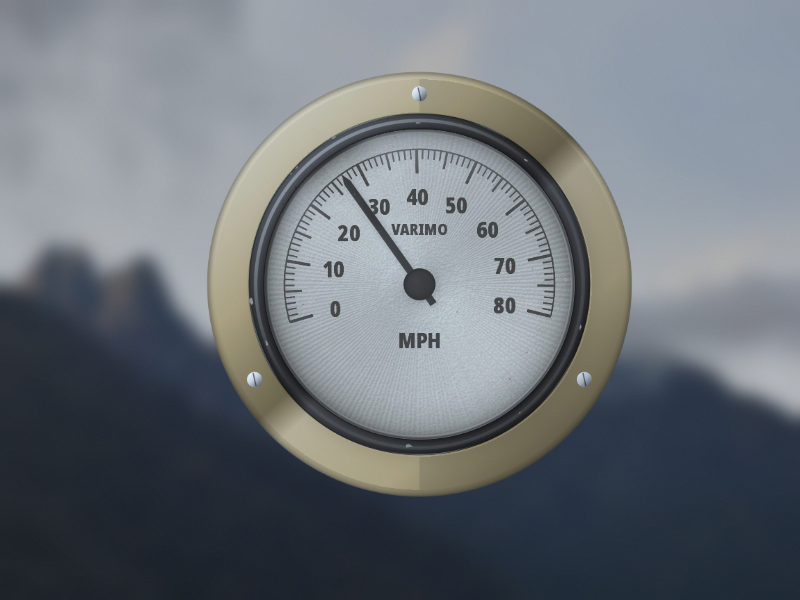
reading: 27 (mph)
